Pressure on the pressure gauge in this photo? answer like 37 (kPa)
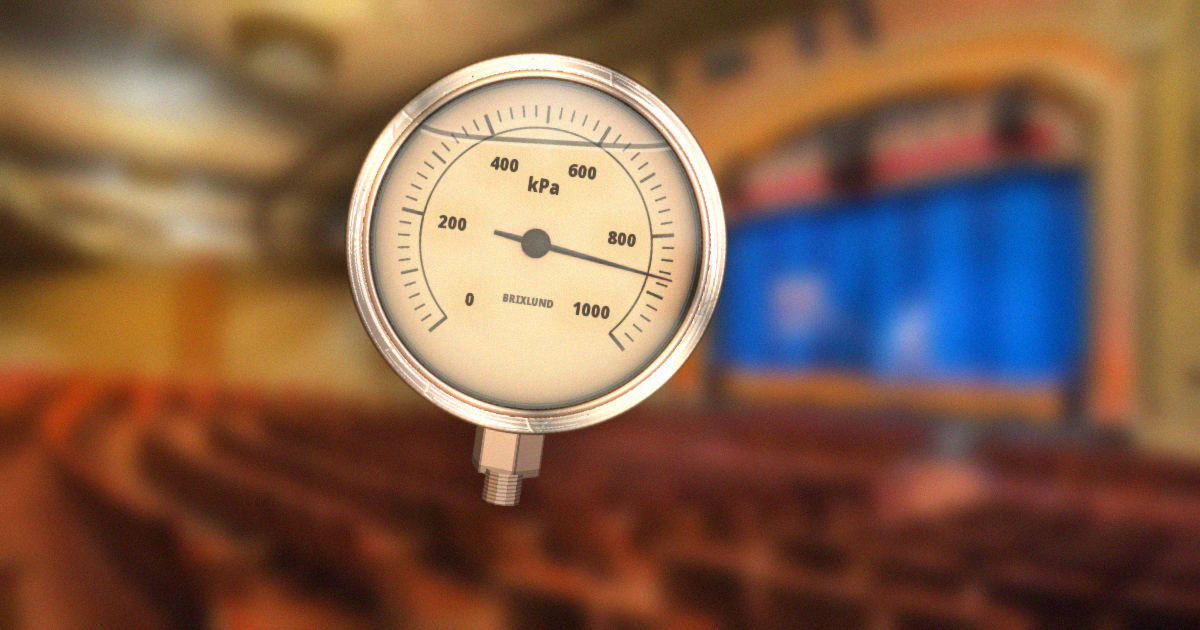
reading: 870 (kPa)
